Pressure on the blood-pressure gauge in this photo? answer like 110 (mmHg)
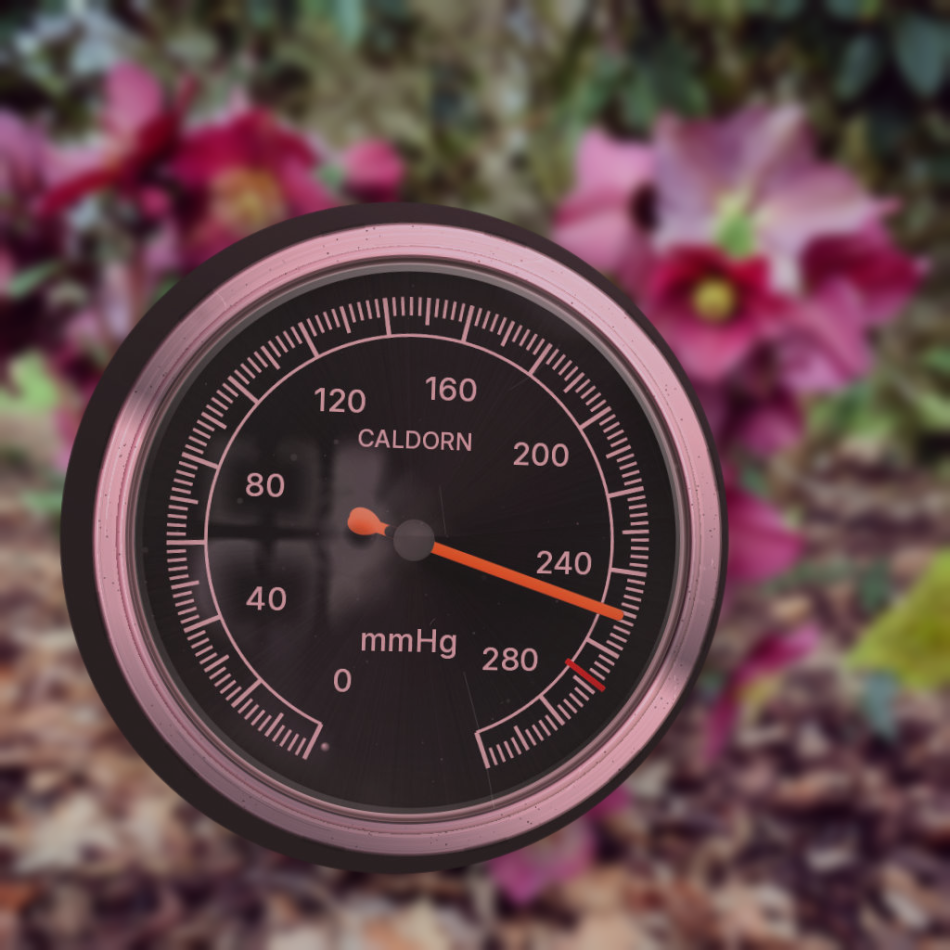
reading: 251 (mmHg)
